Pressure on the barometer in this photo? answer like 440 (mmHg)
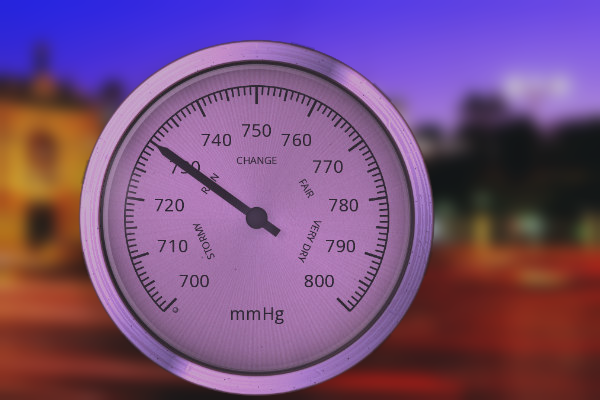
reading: 730 (mmHg)
